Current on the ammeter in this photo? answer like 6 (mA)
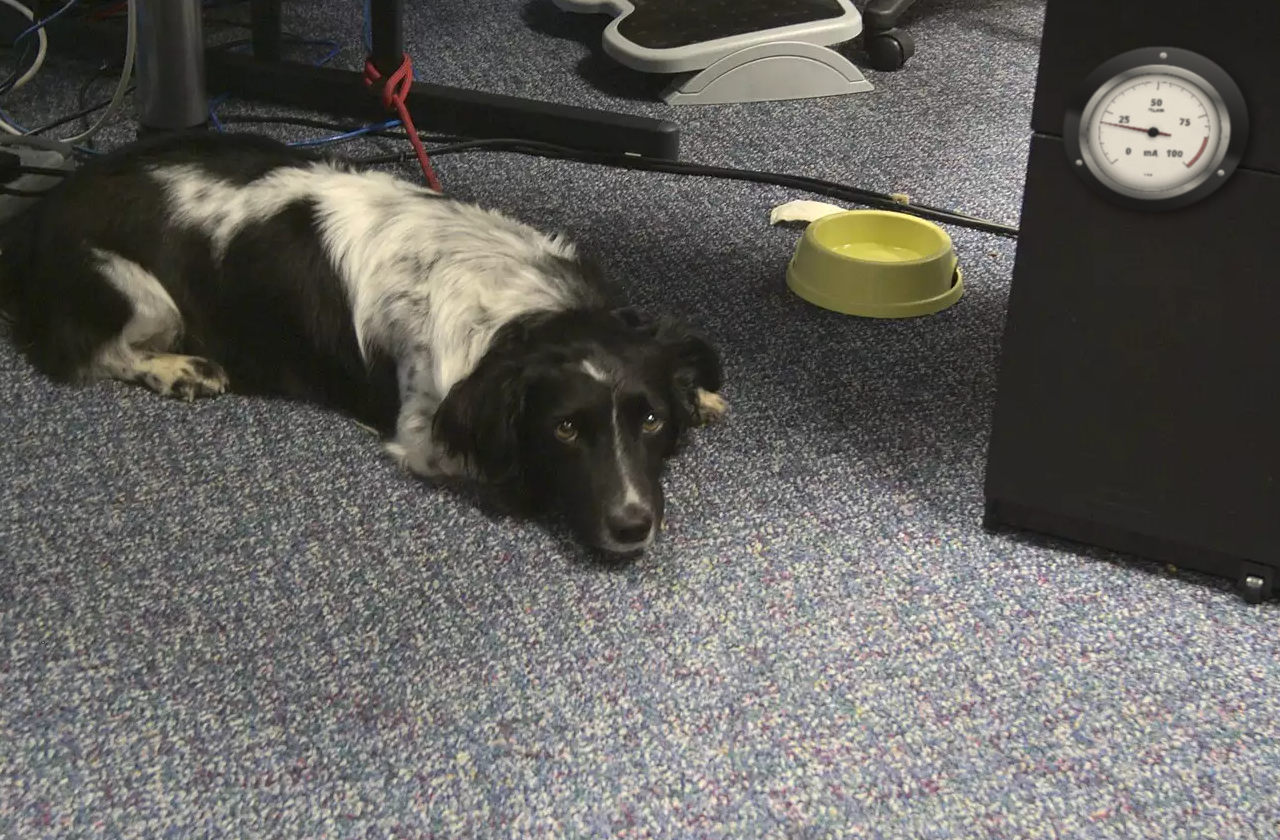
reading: 20 (mA)
